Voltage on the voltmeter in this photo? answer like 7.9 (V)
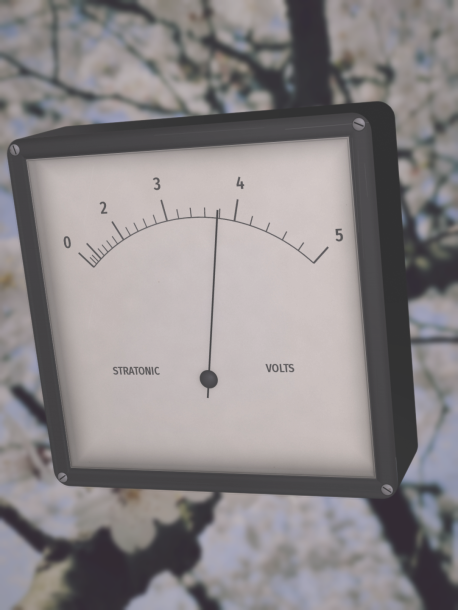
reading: 3.8 (V)
